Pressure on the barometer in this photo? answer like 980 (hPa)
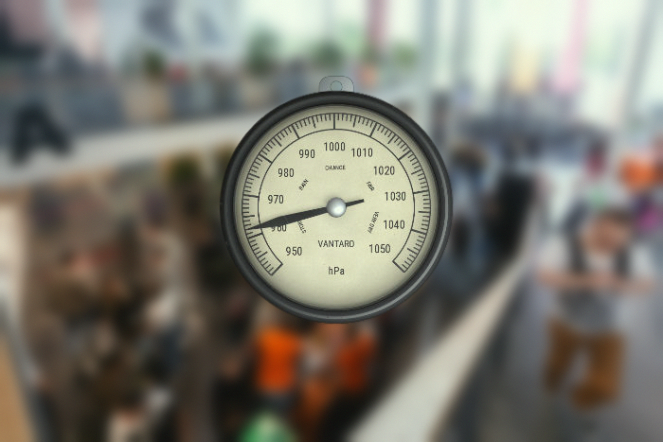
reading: 962 (hPa)
